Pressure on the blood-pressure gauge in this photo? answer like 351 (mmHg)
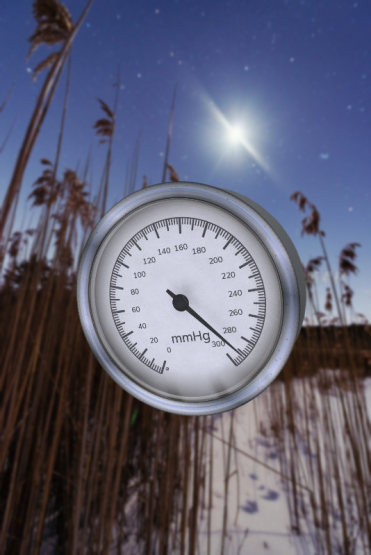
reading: 290 (mmHg)
